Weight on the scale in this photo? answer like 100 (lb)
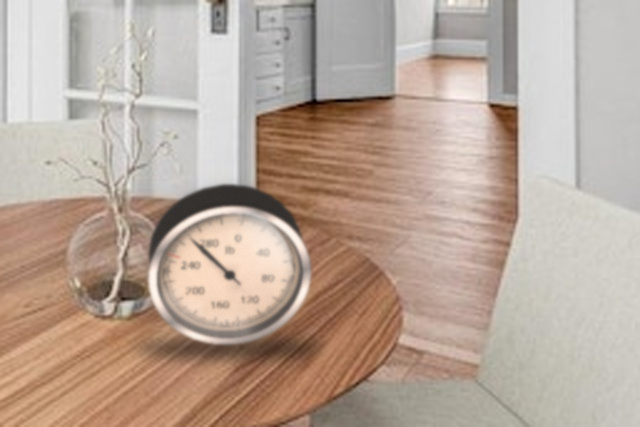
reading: 270 (lb)
